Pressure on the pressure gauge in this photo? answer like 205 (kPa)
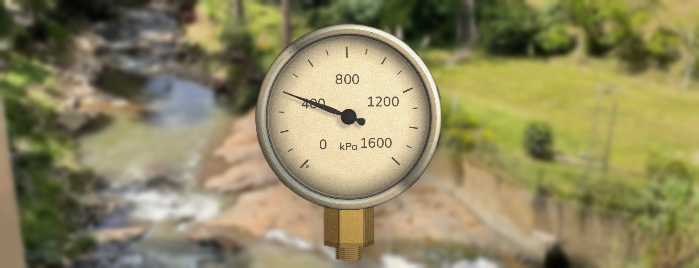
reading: 400 (kPa)
